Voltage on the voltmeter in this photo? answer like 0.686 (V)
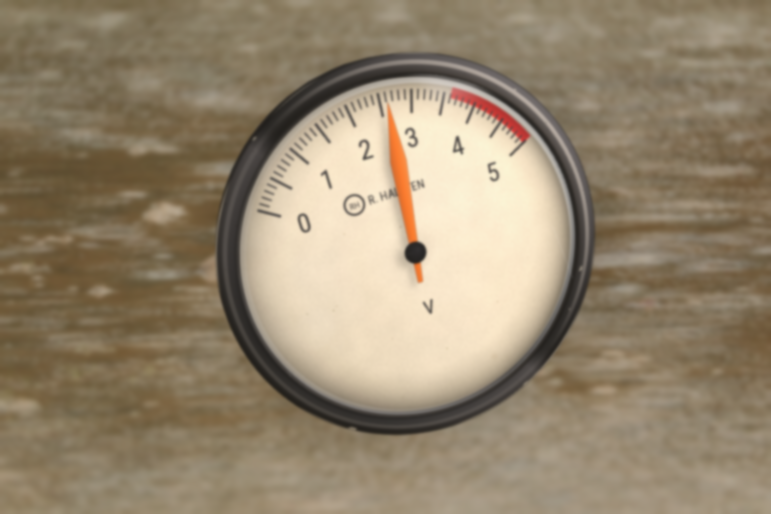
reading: 2.6 (V)
